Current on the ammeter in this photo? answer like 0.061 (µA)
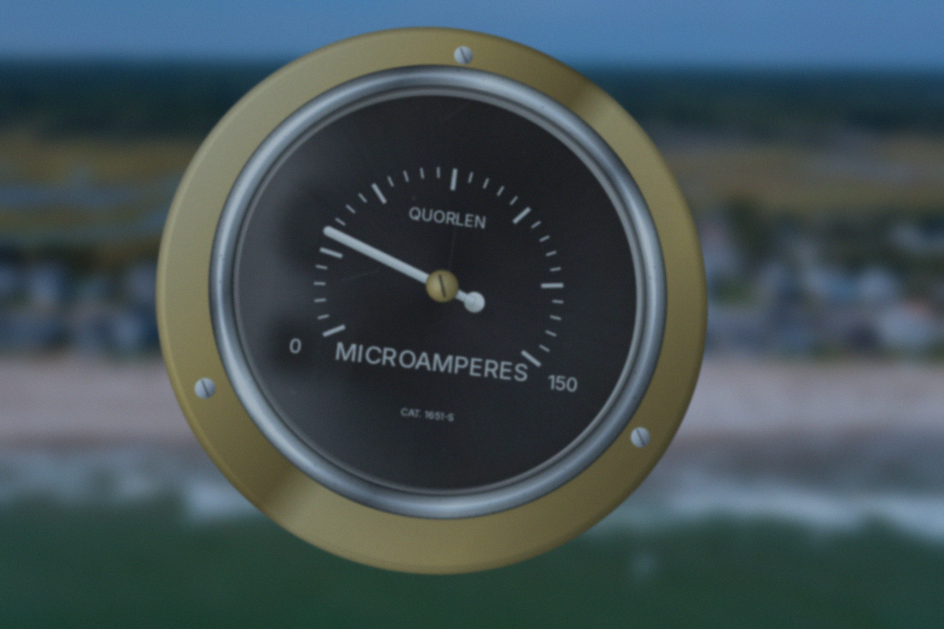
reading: 30 (µA)
